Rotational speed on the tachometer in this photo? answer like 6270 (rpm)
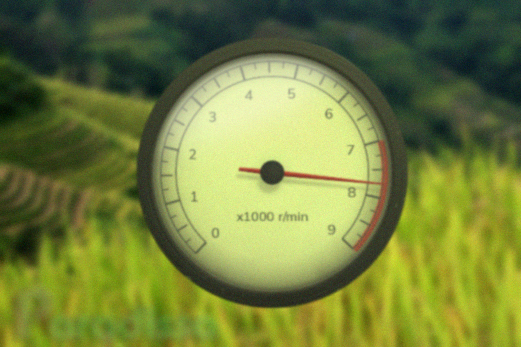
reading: 7750 (rpm)
